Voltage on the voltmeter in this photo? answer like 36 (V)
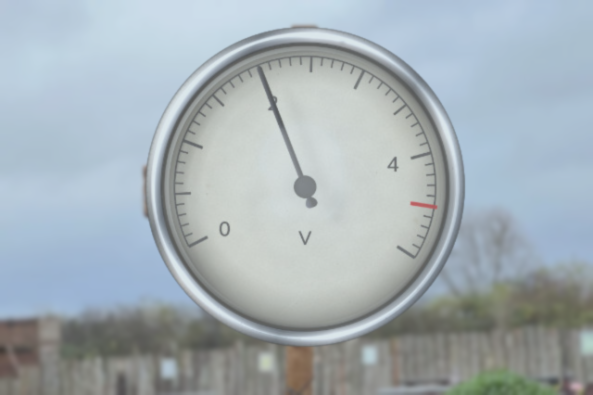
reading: 2 (V)
